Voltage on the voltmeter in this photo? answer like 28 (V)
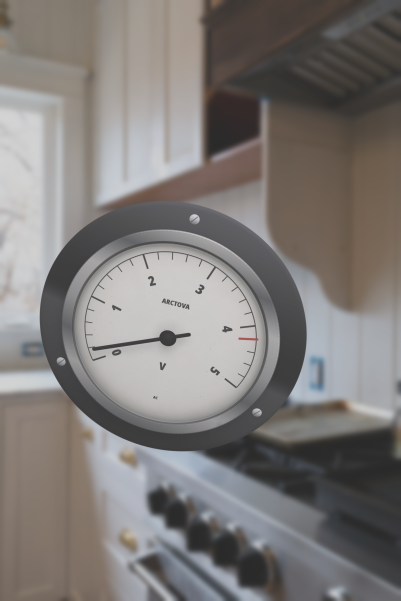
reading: 0.2 (V)
